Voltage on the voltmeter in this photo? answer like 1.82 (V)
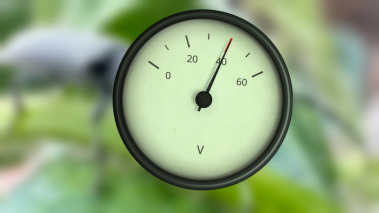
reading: 40 (V)
